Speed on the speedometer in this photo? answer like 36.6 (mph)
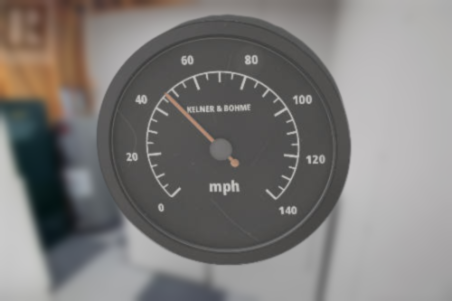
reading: 47.5 (mph)
